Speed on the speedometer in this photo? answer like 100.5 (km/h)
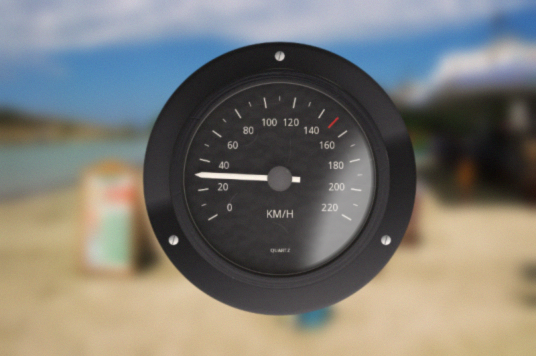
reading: 30 (km/h)
